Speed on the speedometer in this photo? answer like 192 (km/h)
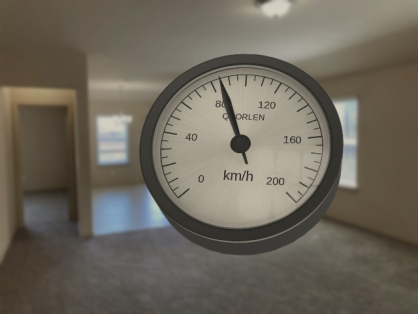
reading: 85 (km/h)
